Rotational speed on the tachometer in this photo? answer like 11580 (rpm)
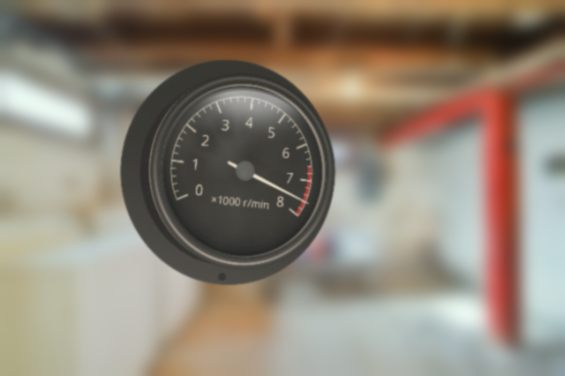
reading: 7600 (rpm)
